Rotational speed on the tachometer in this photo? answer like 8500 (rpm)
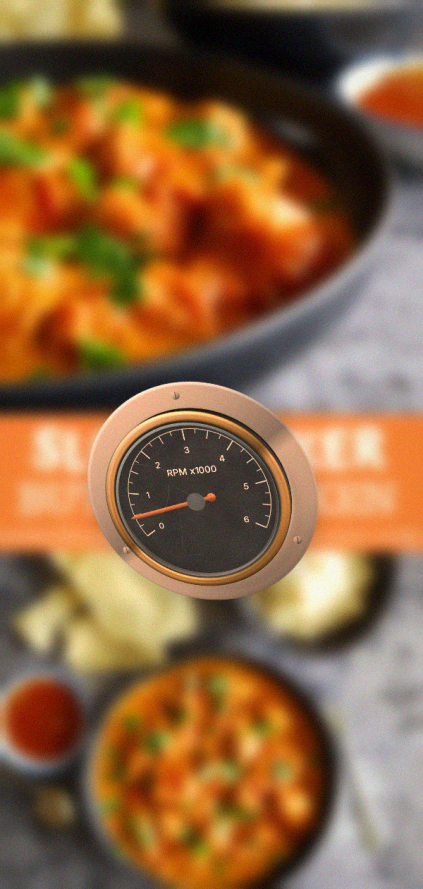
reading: 500 (rpm)
